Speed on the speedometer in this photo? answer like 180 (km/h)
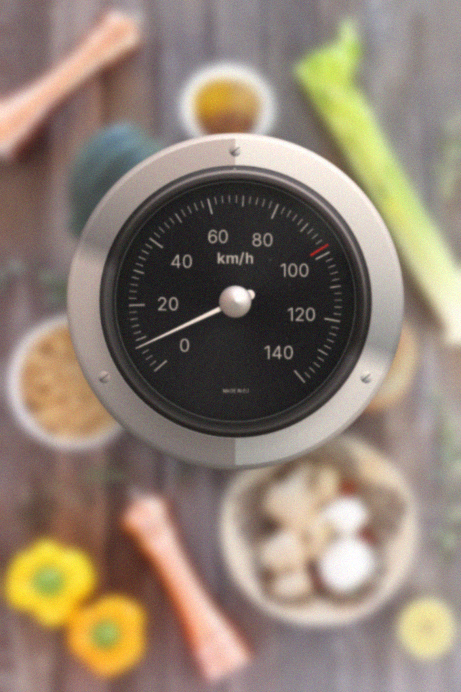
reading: 8 (km/h)
